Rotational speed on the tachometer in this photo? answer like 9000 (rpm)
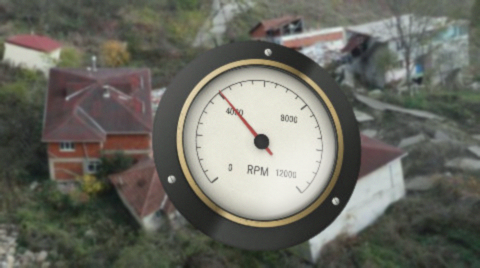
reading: 4000 (rpm)
